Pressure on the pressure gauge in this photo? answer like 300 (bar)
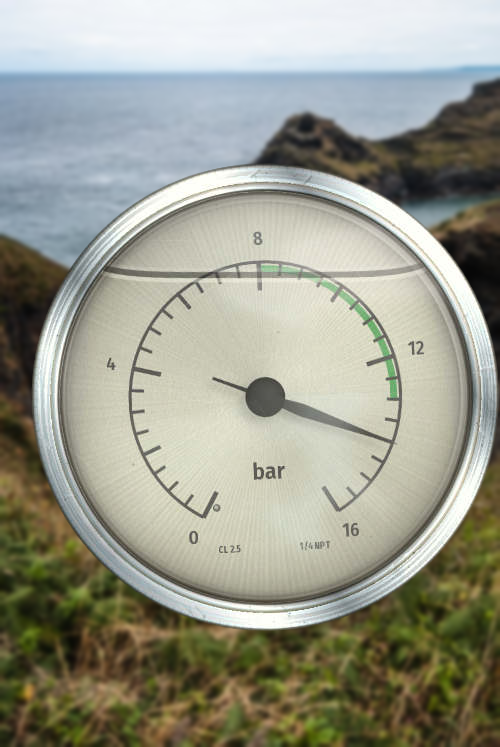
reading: 14 (bar)
